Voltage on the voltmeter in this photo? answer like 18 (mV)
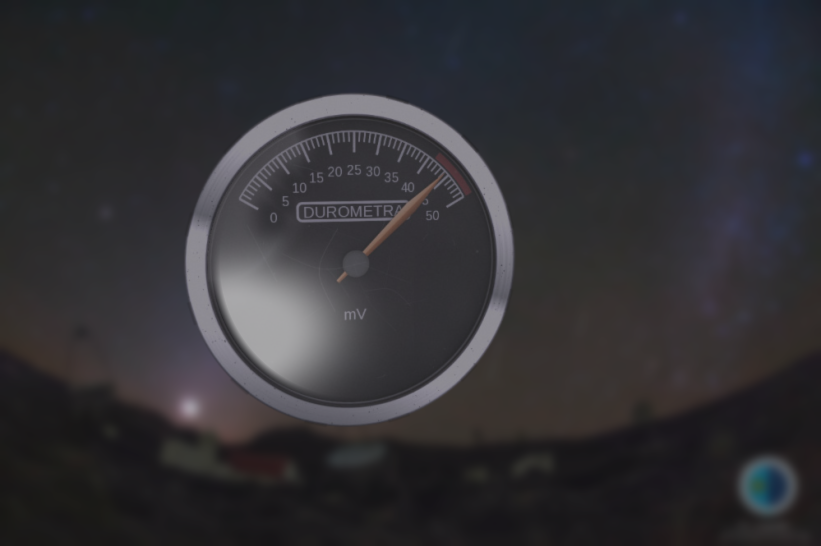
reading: 44 (mV)
